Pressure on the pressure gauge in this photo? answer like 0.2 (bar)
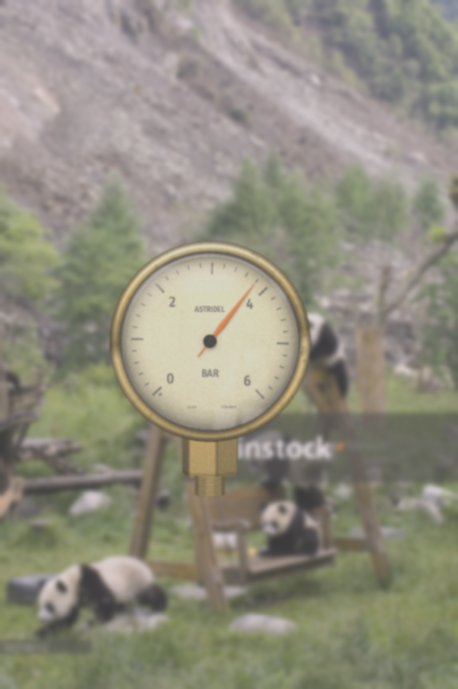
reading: 3.8 (bar)
